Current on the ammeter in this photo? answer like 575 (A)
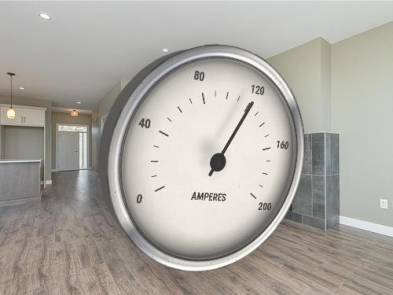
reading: 120 (A)
